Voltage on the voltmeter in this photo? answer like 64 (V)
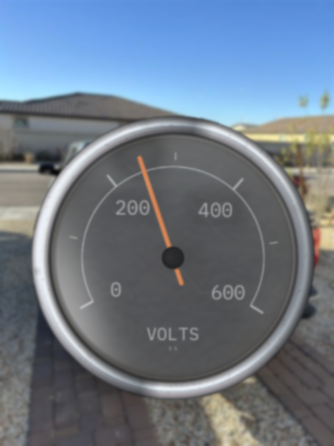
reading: 250 (V)
